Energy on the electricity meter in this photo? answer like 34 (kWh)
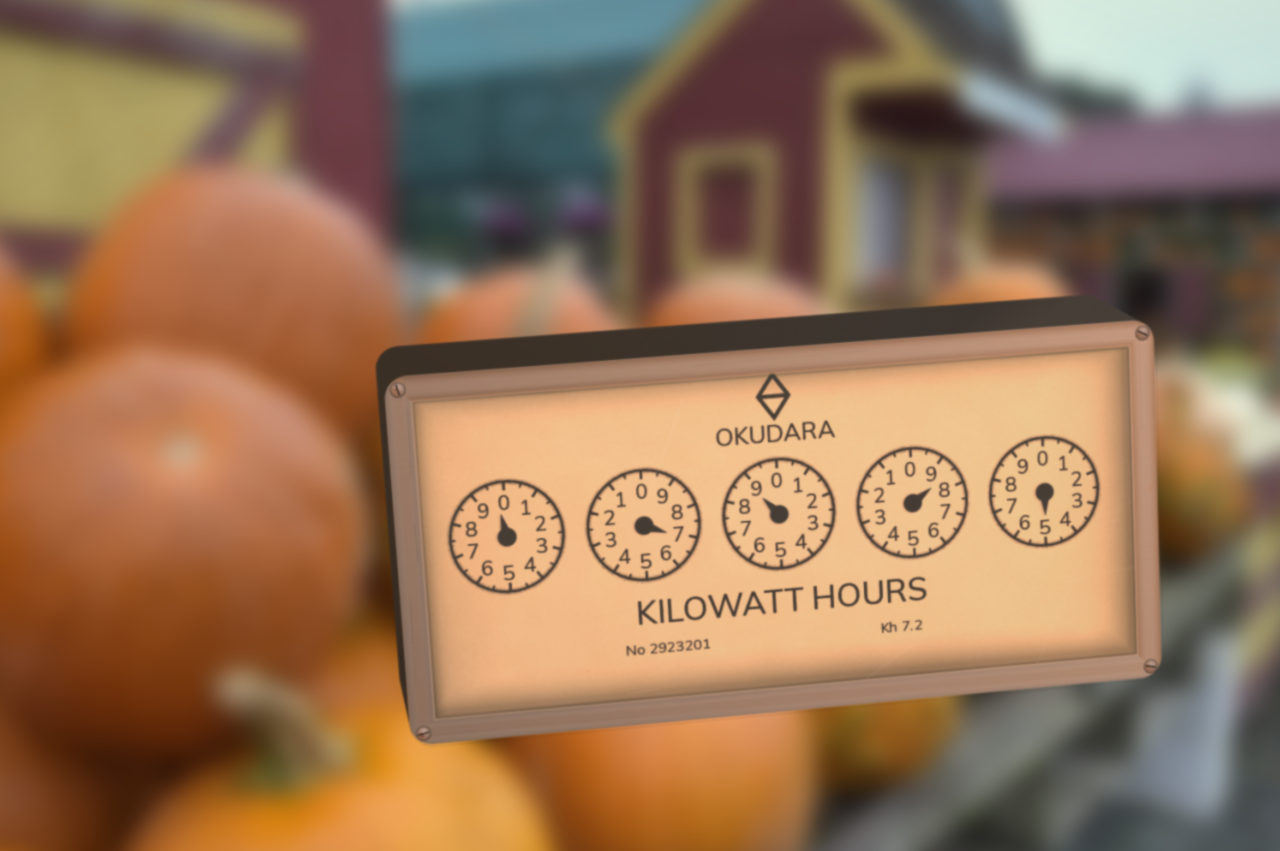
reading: 96885 (kWh)
